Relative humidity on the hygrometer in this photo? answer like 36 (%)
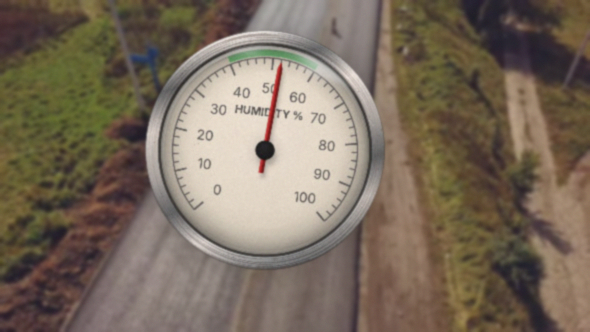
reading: 52 (%)
